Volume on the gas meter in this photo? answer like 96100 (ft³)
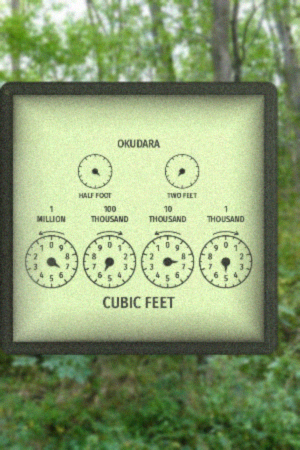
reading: 657500 (ft³)
